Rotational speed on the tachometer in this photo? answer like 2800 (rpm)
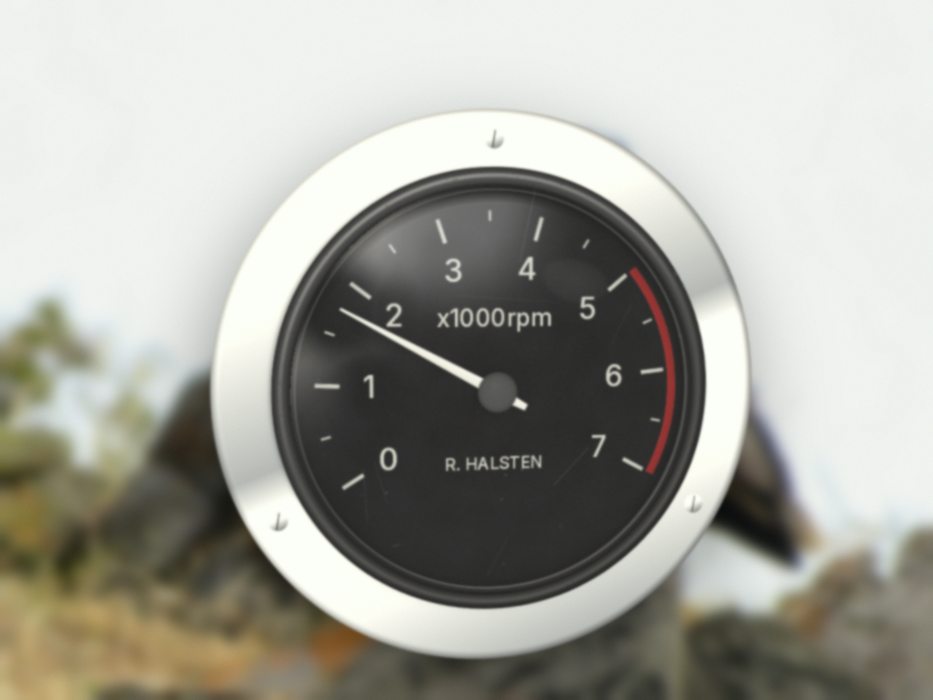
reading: 1750 (rpm)
